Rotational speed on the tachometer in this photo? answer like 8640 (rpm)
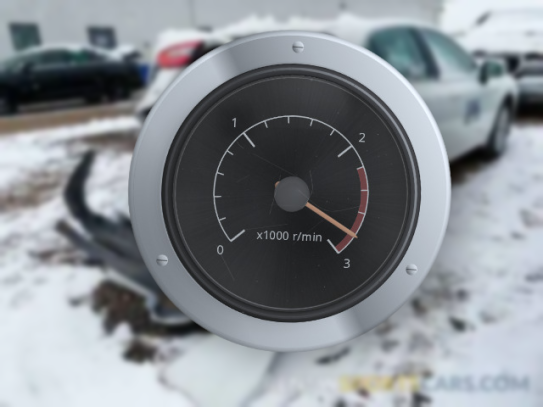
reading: 2800 (rpm)
